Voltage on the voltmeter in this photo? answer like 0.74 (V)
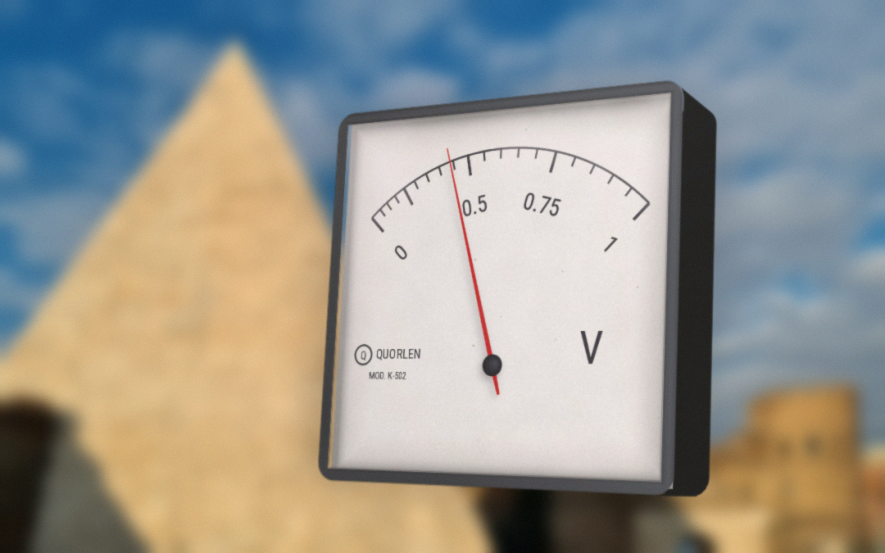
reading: 0.45 (V)
